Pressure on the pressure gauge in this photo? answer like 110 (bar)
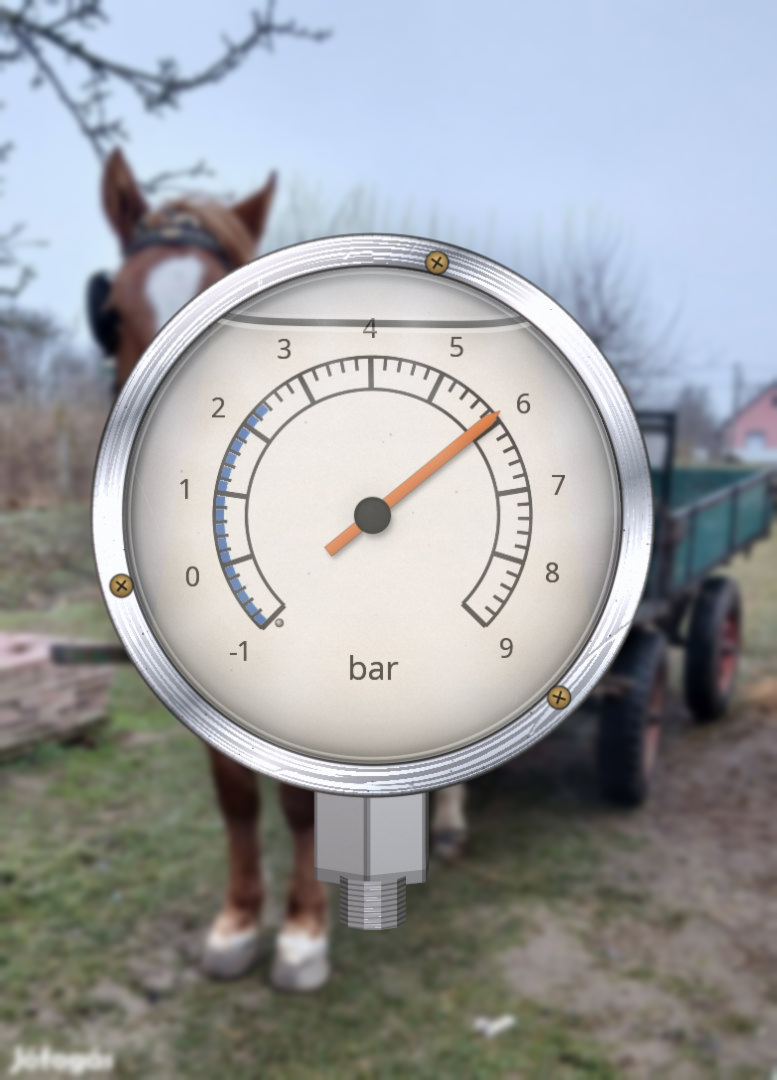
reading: 5.9 (bar)
